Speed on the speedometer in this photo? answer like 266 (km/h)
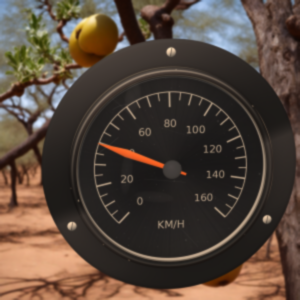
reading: 40 (km/h)
